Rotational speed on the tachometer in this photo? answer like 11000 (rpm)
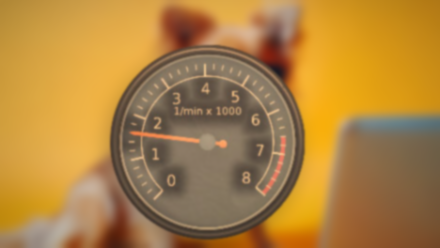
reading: 1600 (rpm)
